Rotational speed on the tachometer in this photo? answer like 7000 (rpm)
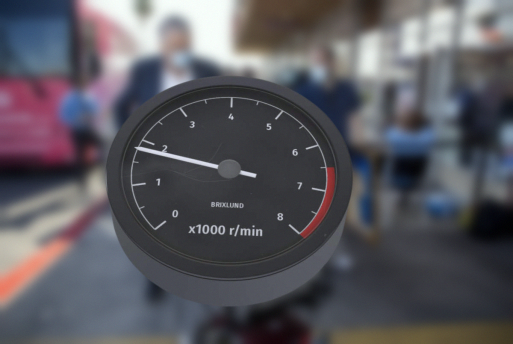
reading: 1750 (rpm)
